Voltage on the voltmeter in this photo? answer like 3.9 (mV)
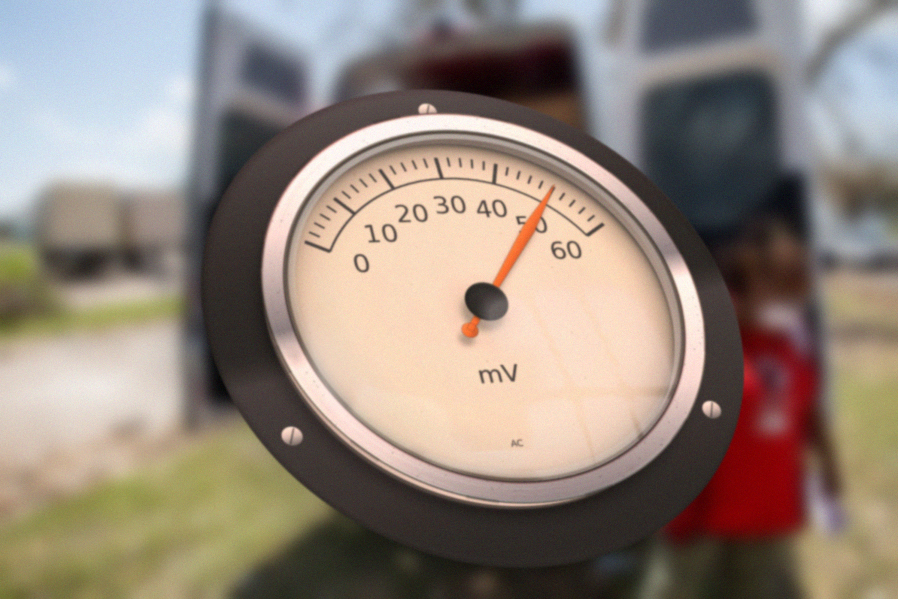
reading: 50 (mV)
